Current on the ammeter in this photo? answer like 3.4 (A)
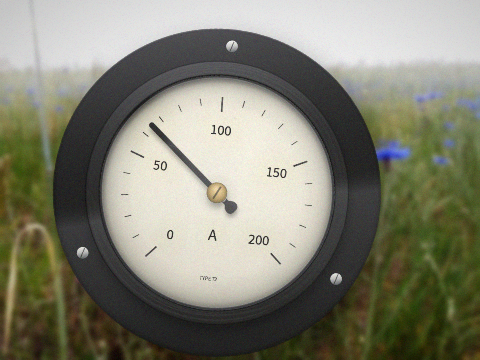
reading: 65 (A)
